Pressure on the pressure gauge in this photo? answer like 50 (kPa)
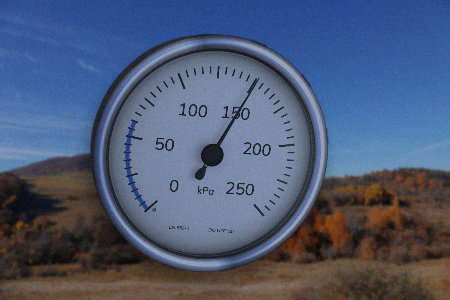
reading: 150 (kPa)
